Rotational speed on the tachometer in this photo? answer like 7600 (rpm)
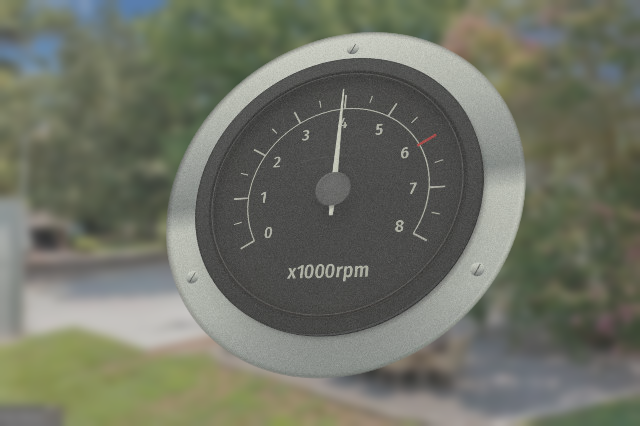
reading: 4000 (rpm)
